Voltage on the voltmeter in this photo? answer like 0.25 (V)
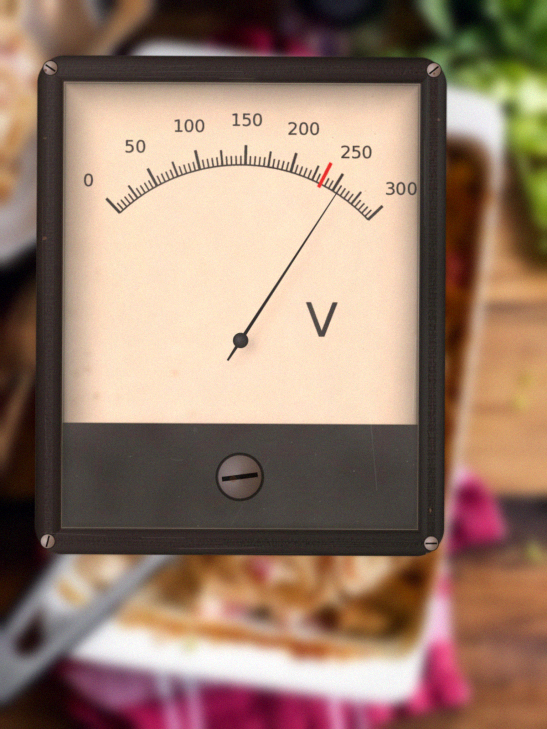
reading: 255 (V)
